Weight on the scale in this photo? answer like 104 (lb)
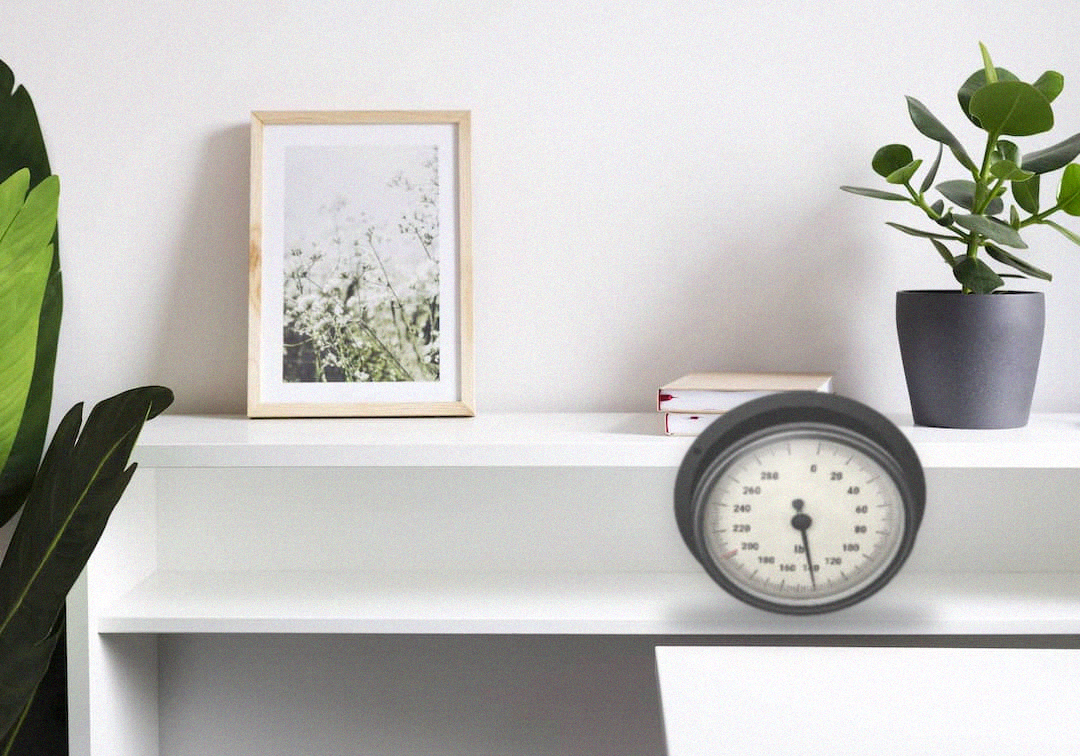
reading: 140 (lb)
